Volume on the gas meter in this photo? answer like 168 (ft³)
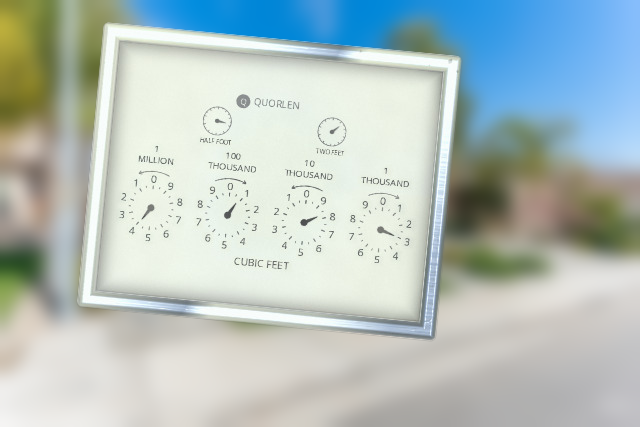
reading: 408300 (ft³)
